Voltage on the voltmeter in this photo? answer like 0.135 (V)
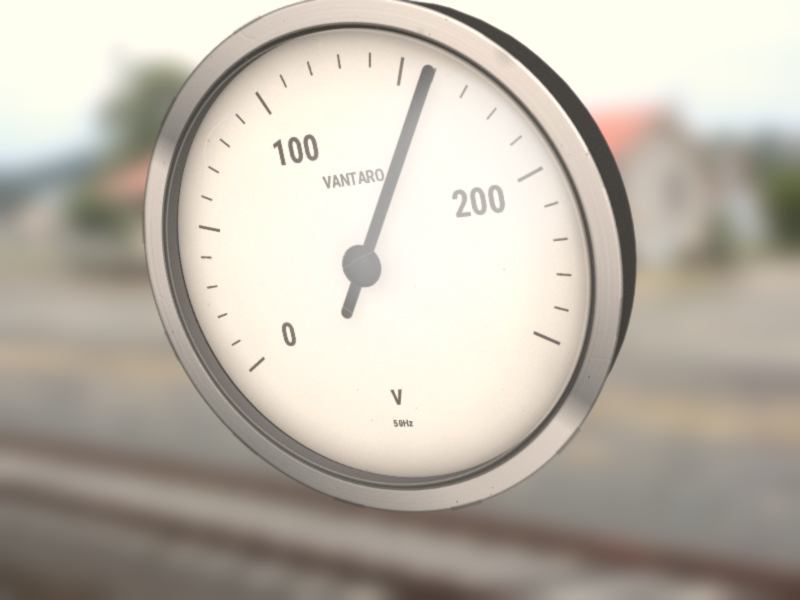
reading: 160 (V)
